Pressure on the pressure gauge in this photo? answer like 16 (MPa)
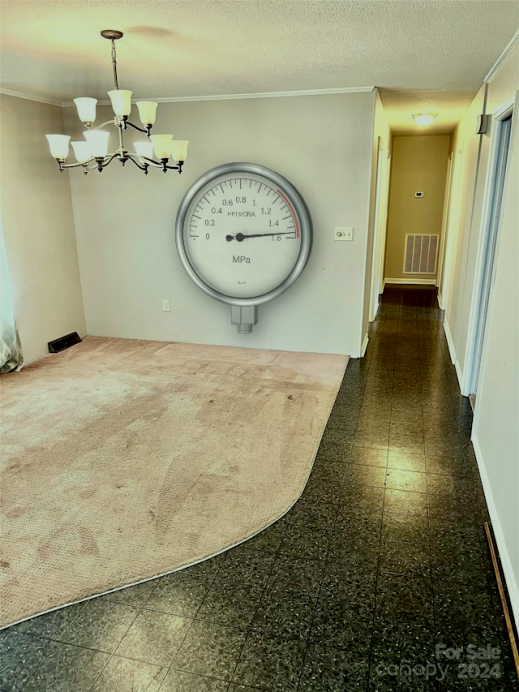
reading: 1.55 (MPa)
